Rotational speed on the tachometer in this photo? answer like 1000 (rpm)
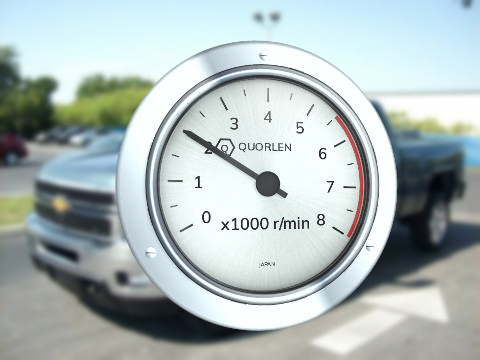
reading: 2000 (rpm)
